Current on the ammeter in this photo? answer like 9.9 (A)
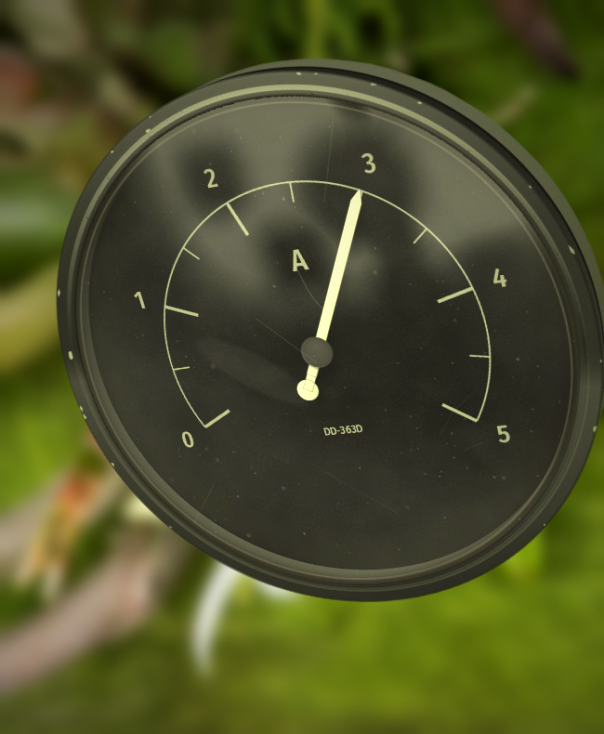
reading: 3 (A)
